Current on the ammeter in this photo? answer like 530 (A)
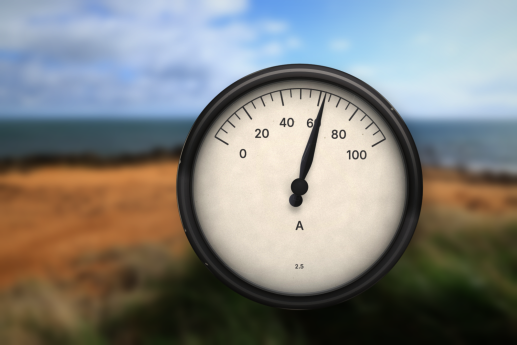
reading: 62.5 (A)
